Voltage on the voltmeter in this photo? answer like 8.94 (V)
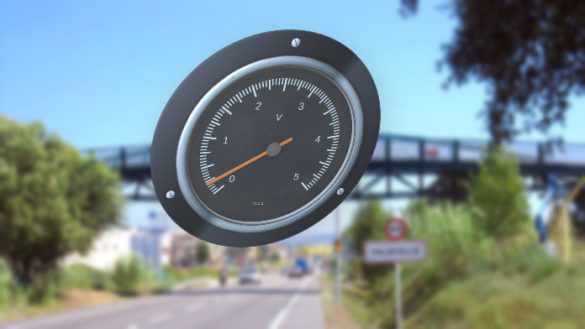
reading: 0.25 (V)
